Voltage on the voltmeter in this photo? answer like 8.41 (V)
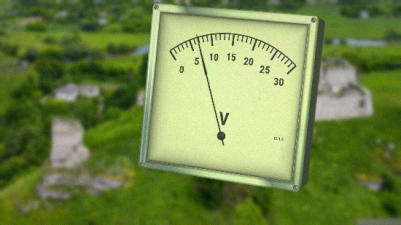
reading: 7 (V)
